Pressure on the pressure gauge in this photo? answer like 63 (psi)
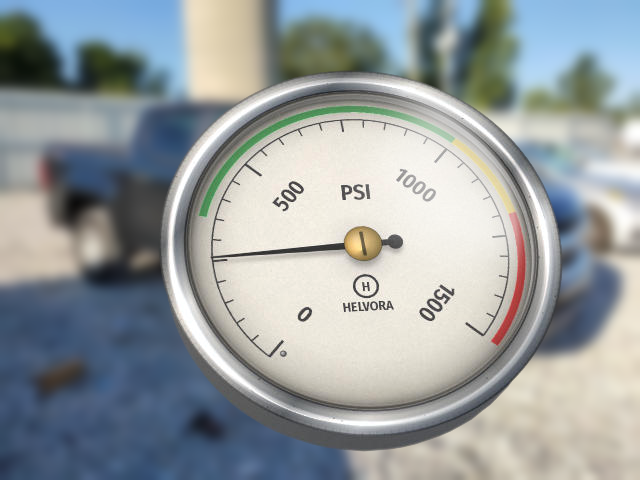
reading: 250 (psi)
